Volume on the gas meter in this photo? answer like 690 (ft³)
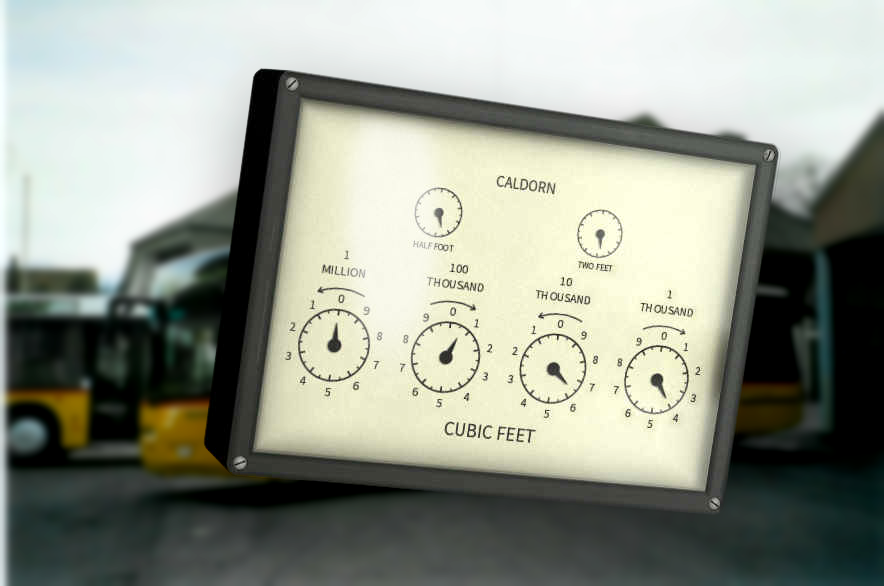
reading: 6400 (ft³)
